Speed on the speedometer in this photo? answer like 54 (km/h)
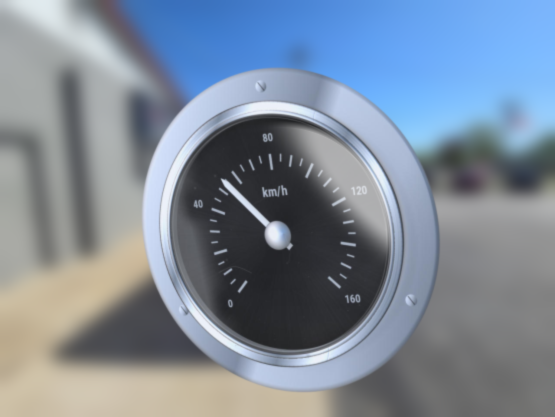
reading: 55 (km/h)
